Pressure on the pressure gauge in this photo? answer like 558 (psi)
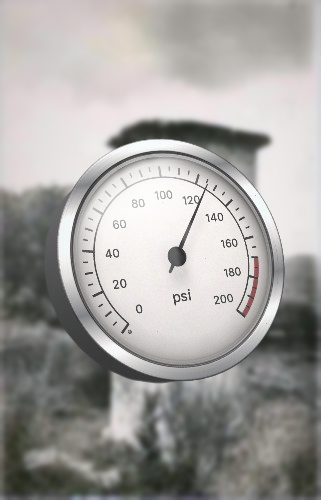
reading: 125 (psi)
